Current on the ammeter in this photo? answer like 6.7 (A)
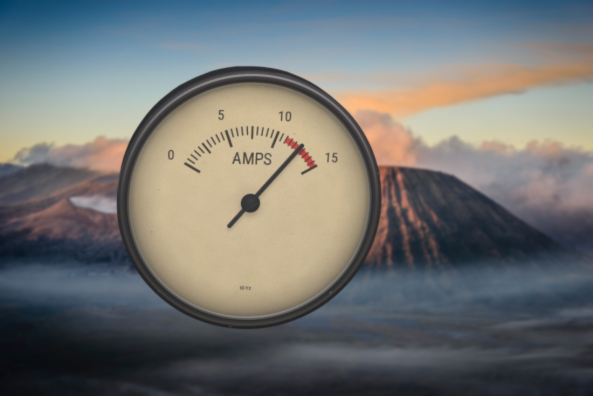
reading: 12.5 (A)
